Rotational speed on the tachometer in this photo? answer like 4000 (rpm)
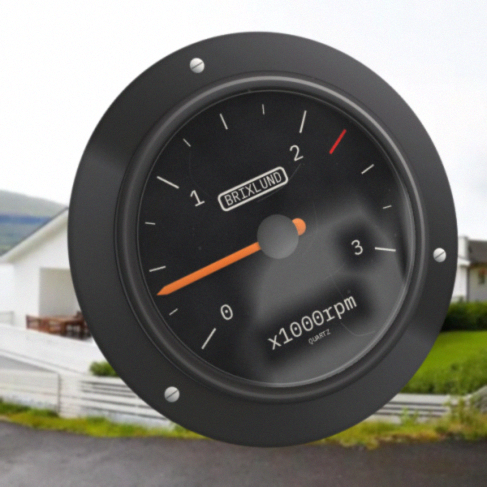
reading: 375 (rpm)
